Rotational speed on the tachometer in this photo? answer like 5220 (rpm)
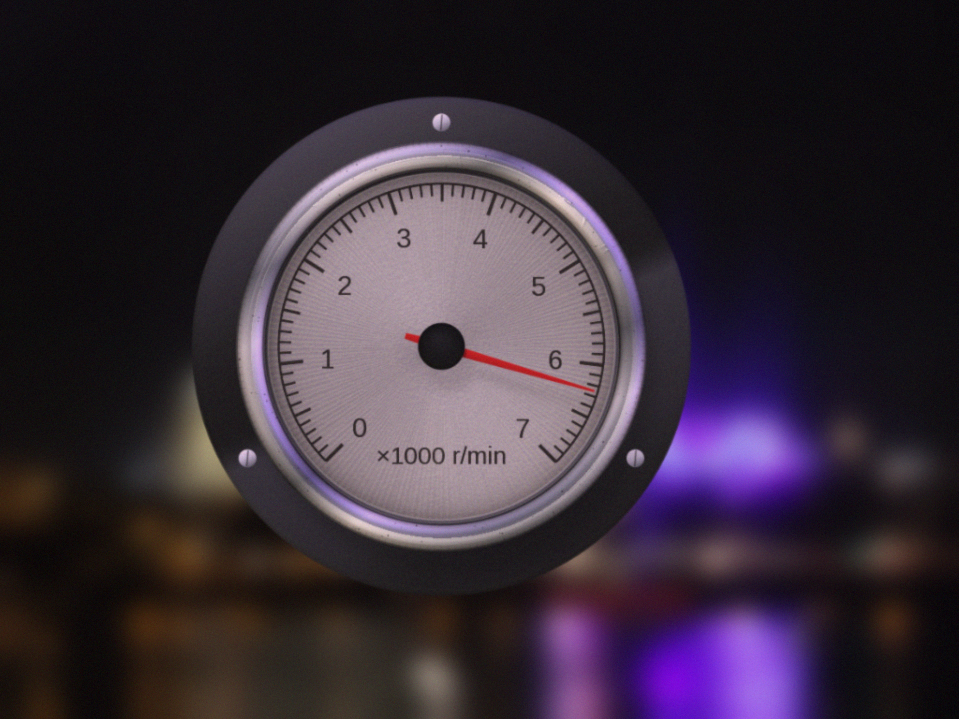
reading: 6250 (rpm)
